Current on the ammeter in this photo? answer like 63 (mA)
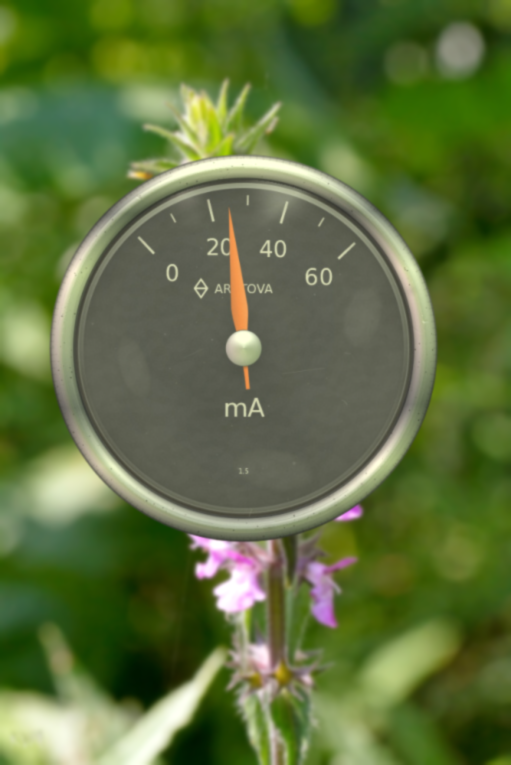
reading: 25 (mA)
